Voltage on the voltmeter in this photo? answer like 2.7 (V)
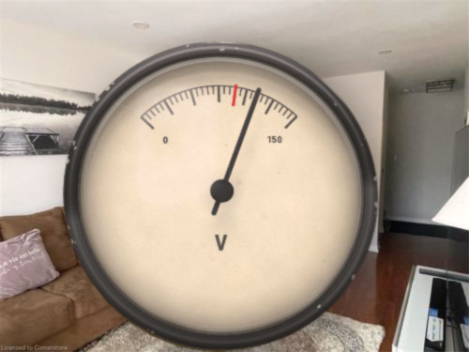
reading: 110 (V)
